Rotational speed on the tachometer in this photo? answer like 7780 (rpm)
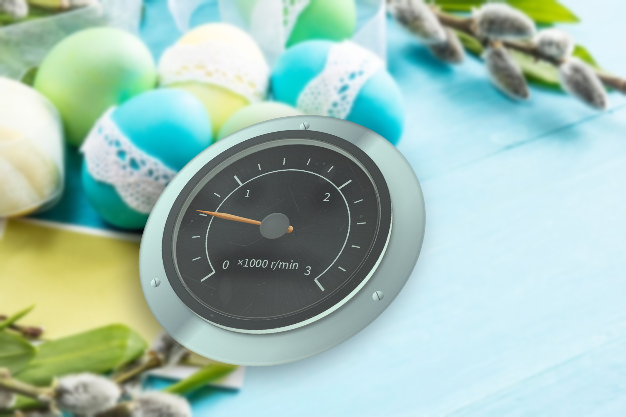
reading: 600 (rpm)
